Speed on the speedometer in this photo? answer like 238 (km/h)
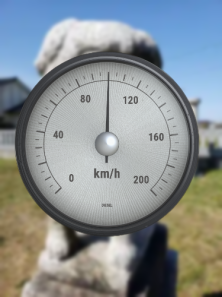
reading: 100 (km/h)
